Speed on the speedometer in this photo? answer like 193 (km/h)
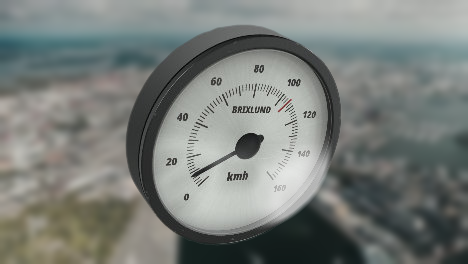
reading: 10 (km/h)
